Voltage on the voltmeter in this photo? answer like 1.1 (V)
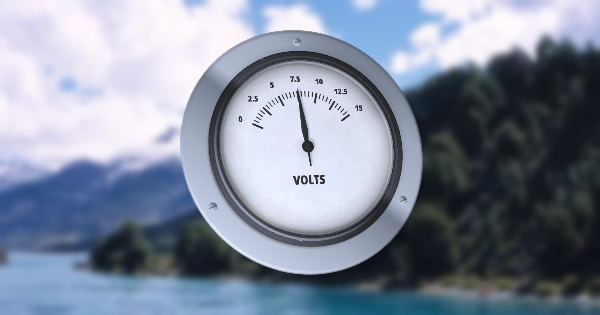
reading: 7.5 (V)
